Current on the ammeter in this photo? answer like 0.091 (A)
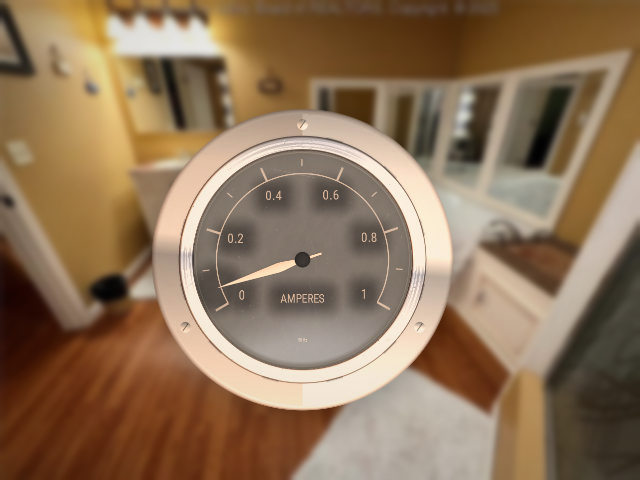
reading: 0.05 (A)
